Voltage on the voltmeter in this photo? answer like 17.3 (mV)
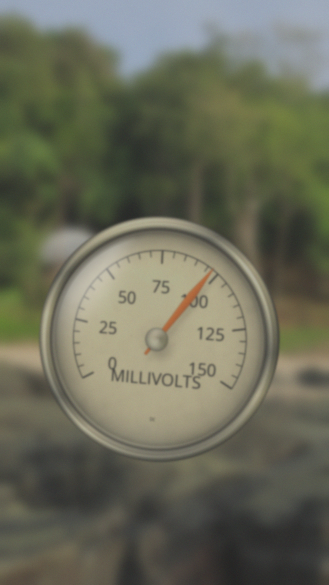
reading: 97.5 (mV)
